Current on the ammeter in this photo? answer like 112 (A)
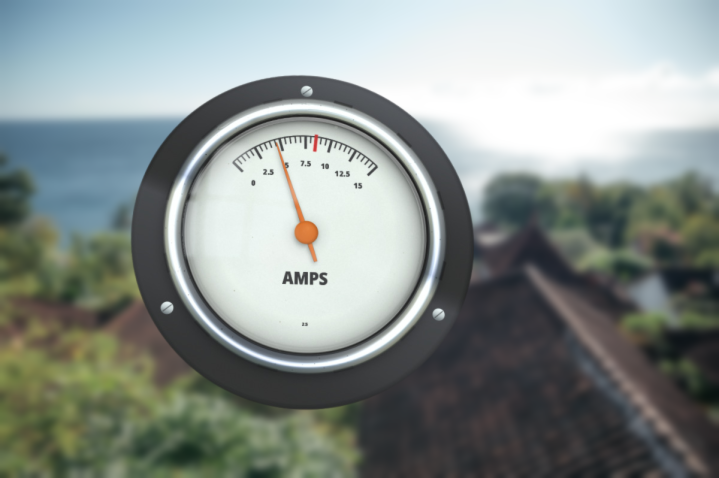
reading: 4.5 (A)
